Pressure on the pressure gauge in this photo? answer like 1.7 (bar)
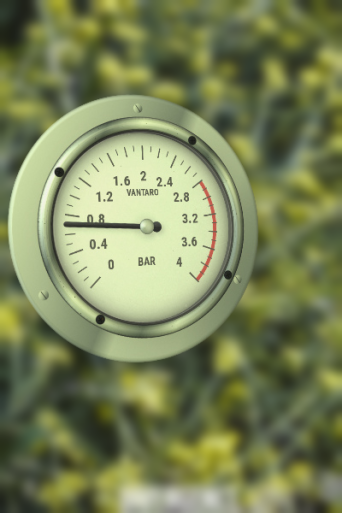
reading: 0.7 (bar)
